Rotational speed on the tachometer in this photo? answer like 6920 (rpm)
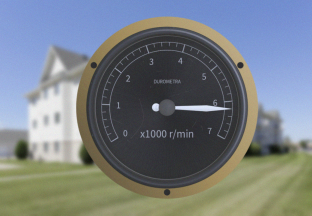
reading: 6200 (rpm)
